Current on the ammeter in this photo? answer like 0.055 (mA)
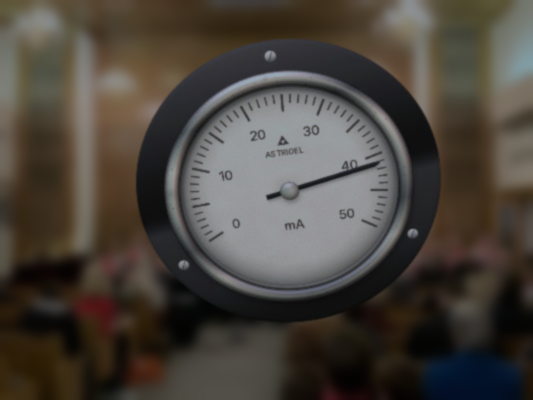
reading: 41 (mA)
